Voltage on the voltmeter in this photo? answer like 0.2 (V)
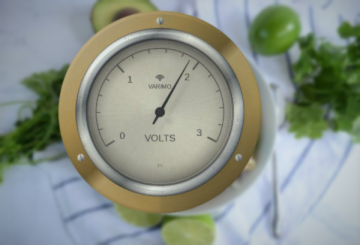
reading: 1.9 (V)
